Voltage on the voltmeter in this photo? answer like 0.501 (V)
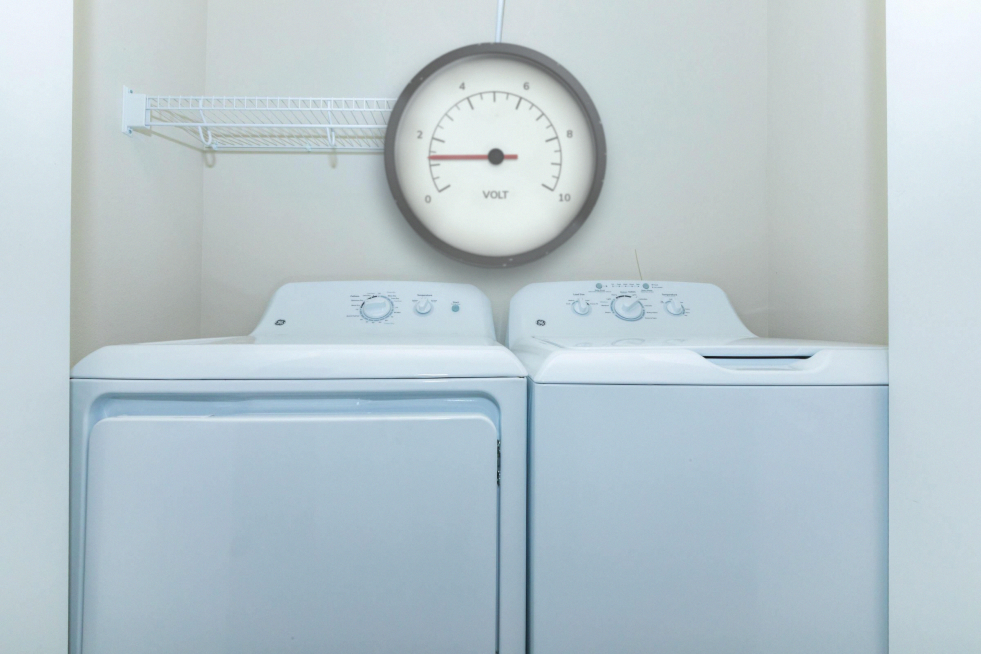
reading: 1.25 (V)
